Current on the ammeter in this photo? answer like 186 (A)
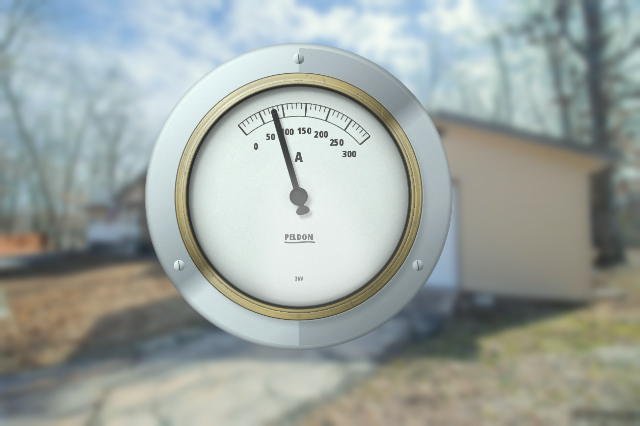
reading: 80 (A)
